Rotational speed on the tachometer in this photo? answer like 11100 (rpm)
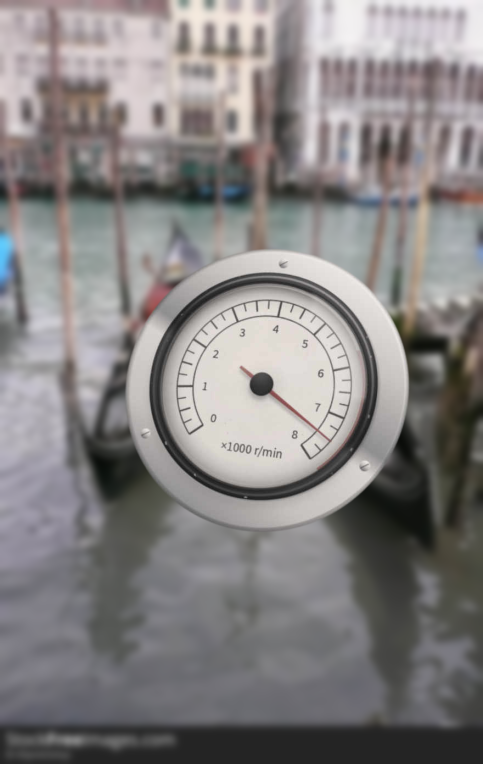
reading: 7500 (rpm)
